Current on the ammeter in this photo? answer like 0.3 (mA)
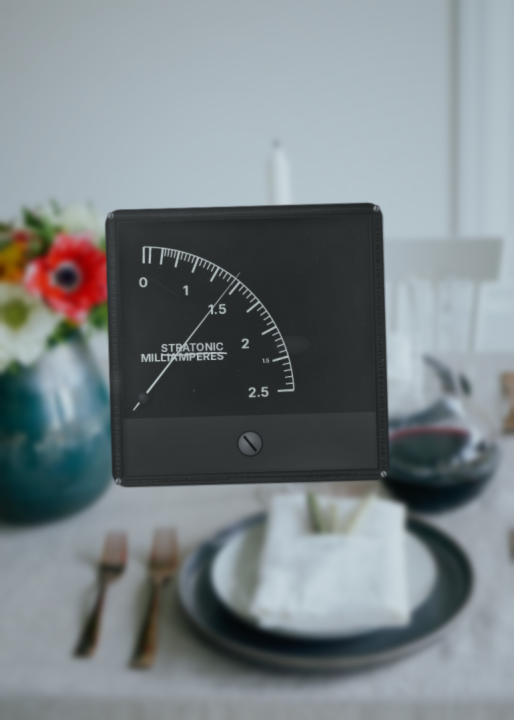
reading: 1.45 (mA)
